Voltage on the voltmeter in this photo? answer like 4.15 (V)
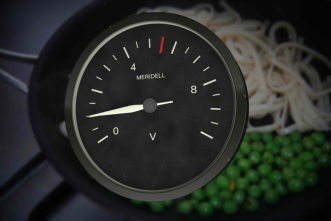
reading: 1 (V)
